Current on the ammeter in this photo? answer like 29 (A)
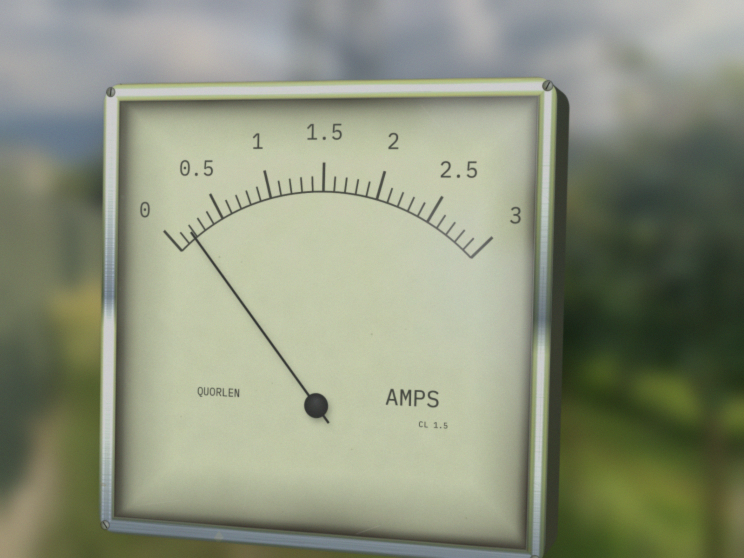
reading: 0.2 (A)
